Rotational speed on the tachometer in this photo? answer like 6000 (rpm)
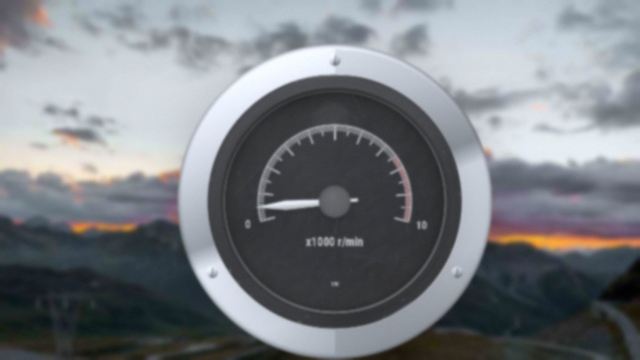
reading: 500 (rpm)
